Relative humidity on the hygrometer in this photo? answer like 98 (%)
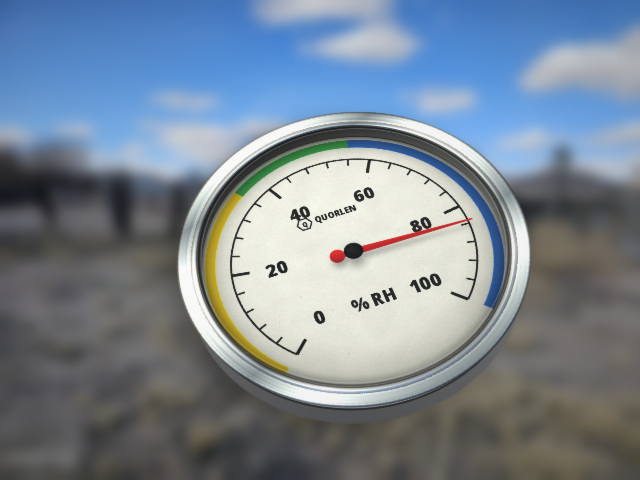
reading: 84 (%)
